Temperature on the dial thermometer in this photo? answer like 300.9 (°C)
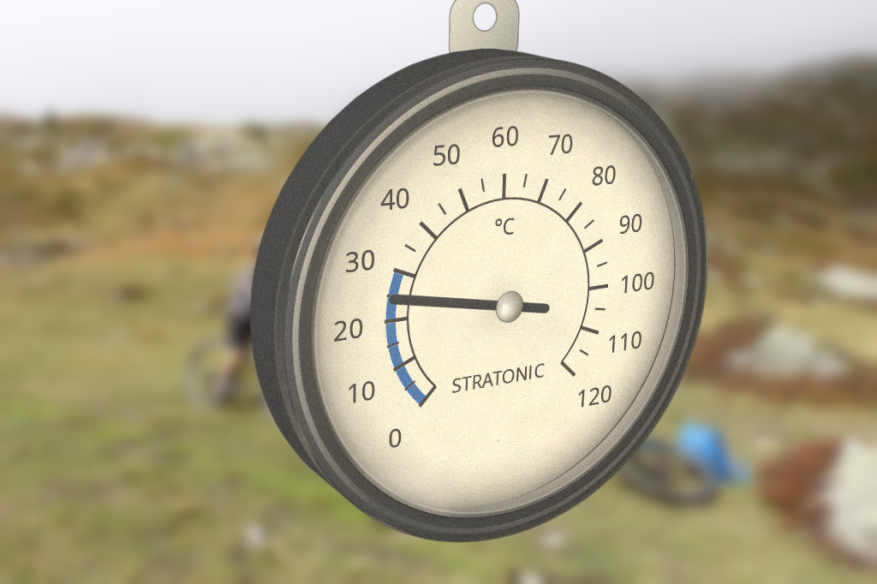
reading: 25 (°C)
